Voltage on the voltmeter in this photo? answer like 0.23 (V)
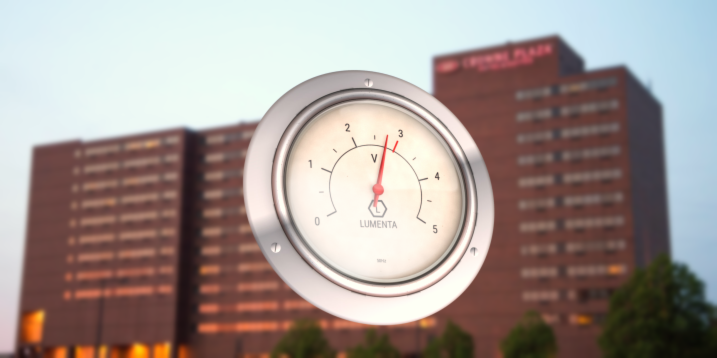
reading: 2.75 (V)
